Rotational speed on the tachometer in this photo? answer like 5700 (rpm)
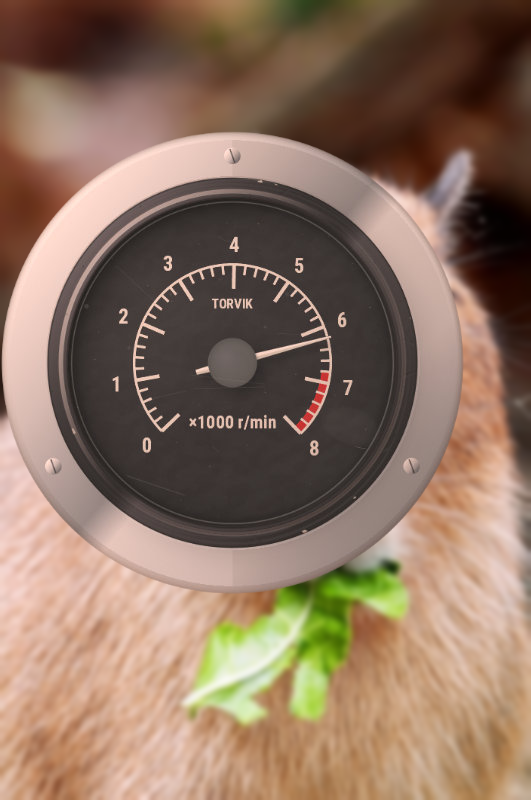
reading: 6200 (rpm)
